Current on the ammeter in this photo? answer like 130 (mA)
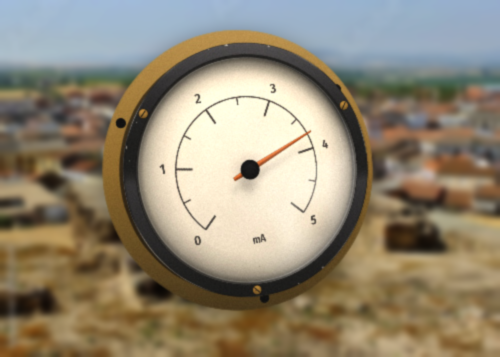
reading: 3.75 (mA)
